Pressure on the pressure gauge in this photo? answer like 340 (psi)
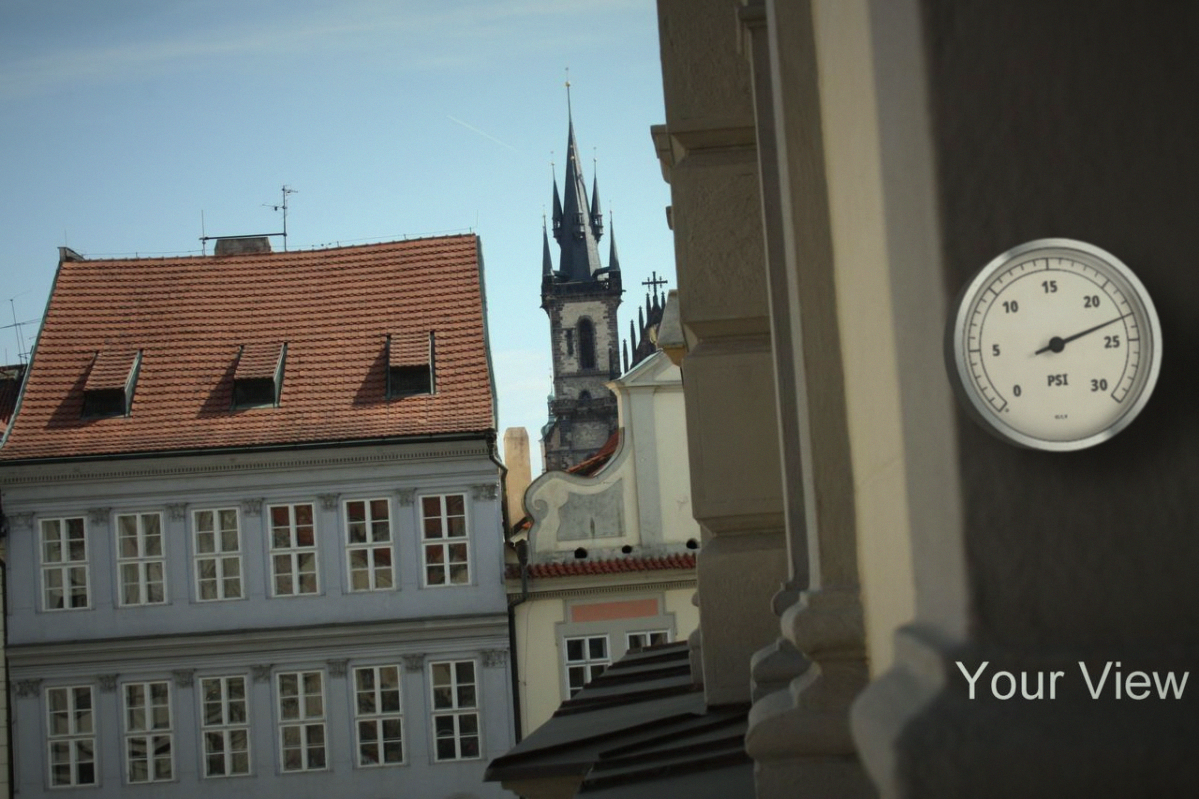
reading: 23 (psi)
